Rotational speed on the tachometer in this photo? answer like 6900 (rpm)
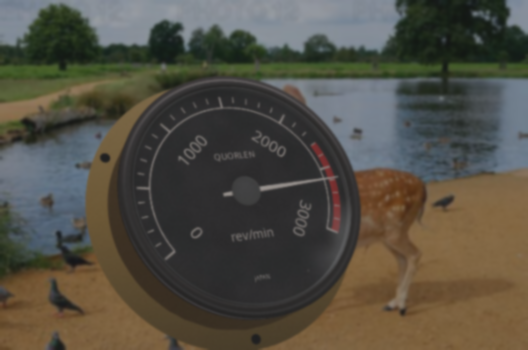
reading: 2600 (rpm)
